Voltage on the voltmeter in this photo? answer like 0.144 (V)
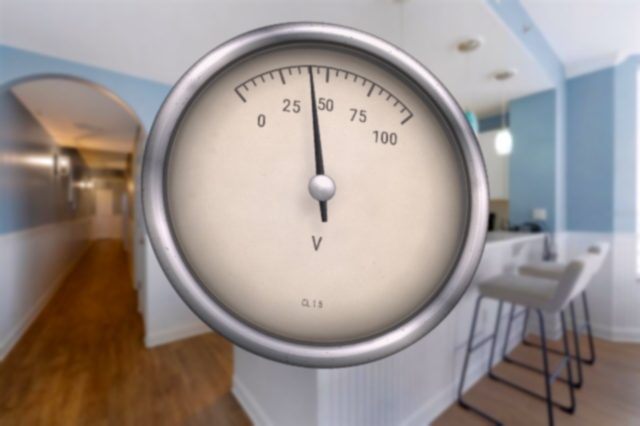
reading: 40 (V)
